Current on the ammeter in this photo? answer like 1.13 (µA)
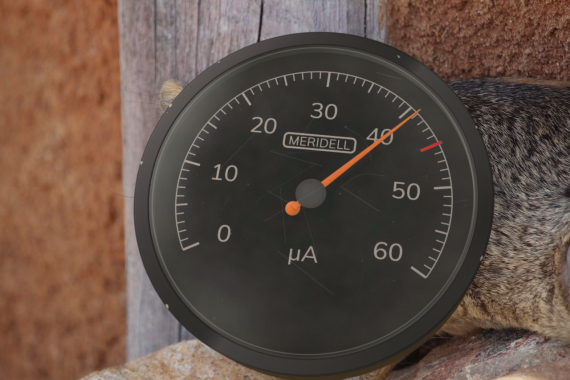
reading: 41 (µA)
